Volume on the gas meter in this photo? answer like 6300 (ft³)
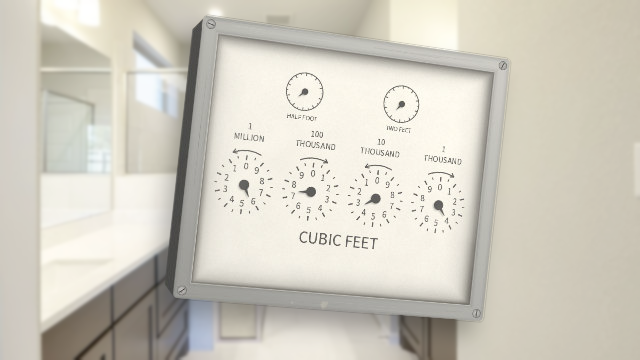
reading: 573400 (ft³)
